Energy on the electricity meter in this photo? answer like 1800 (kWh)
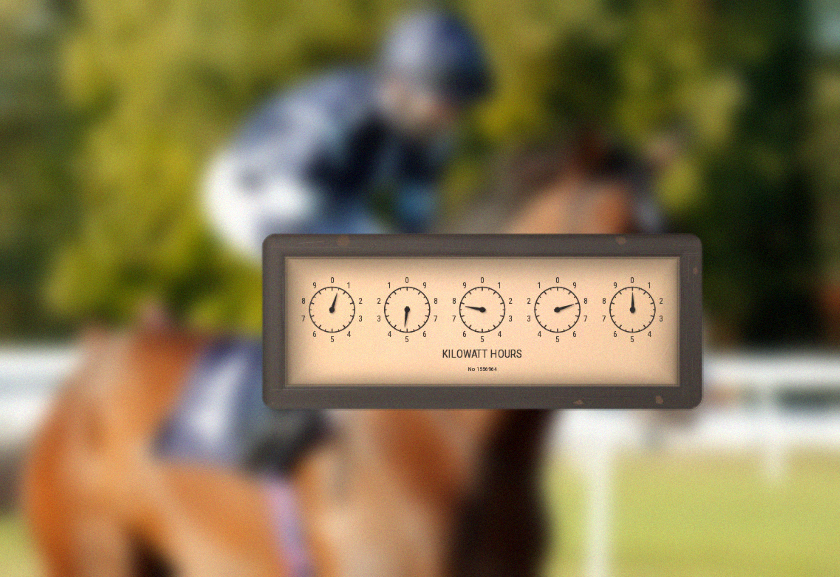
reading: 4780 (kWh)
